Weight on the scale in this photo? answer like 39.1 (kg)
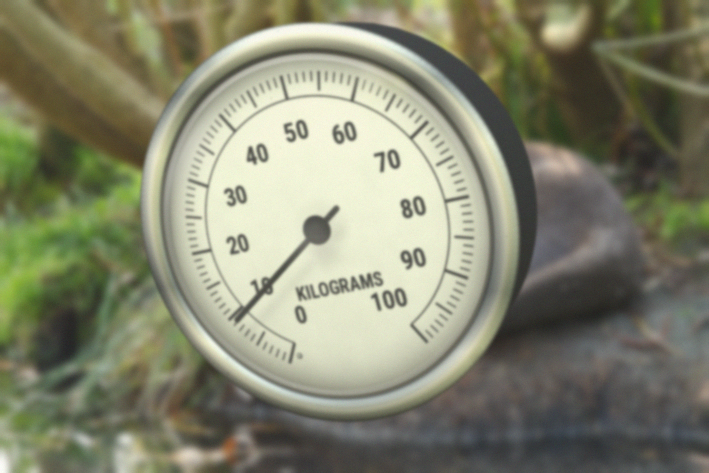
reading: 9 (kg)
